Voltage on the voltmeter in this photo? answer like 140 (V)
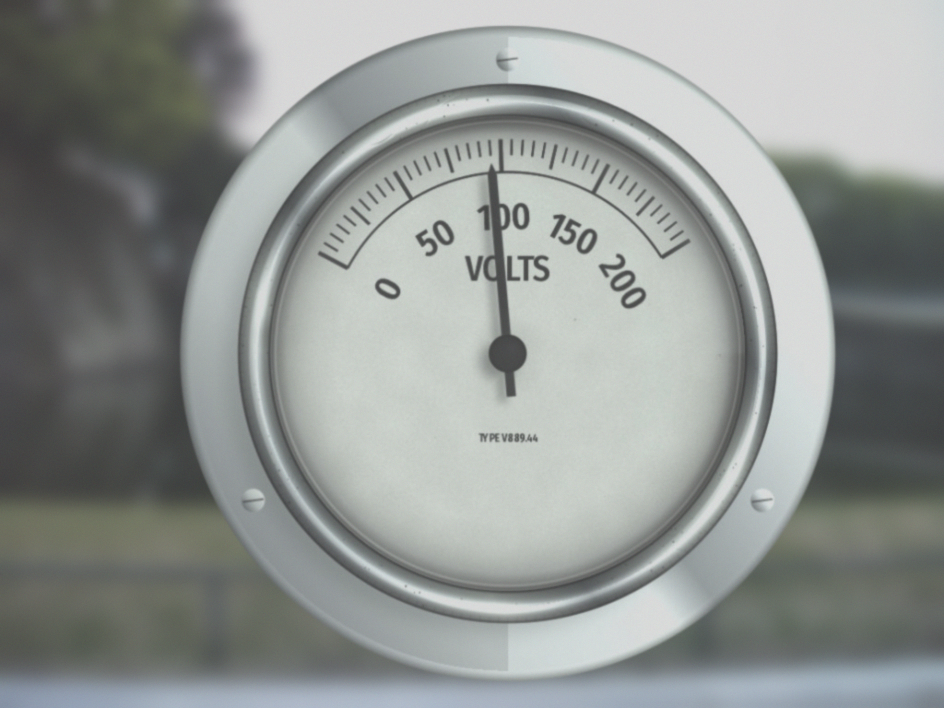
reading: 95 (V)
